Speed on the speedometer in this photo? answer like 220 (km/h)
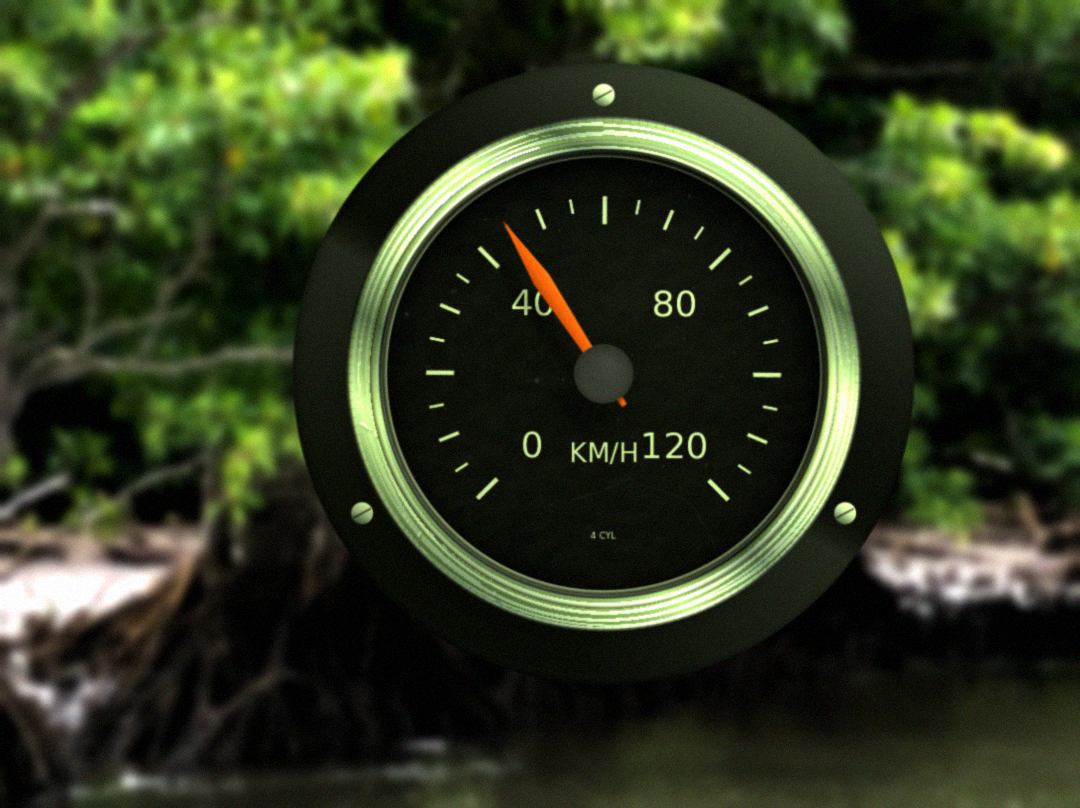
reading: 45 (km/h)
